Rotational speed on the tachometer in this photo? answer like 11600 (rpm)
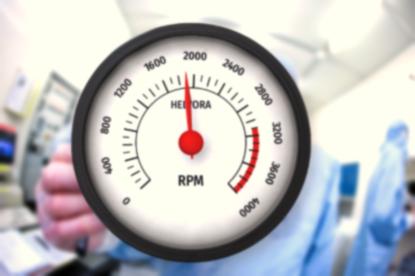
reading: 1900 (rpm)
